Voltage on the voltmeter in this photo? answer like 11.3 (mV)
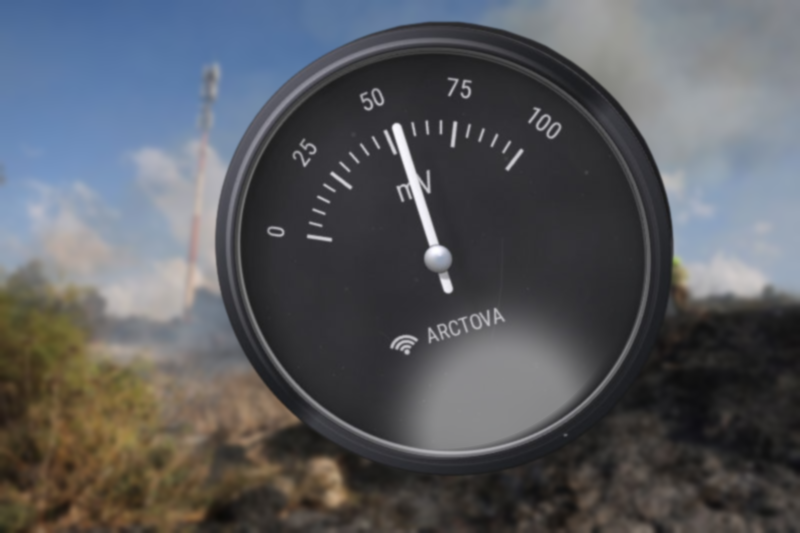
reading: 55 (mV)
